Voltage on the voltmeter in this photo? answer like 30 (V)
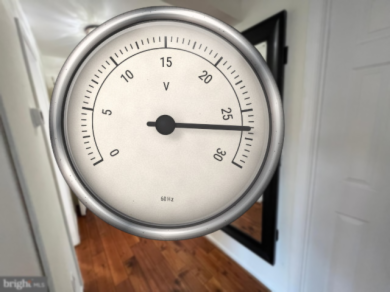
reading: 26.5 (V)
